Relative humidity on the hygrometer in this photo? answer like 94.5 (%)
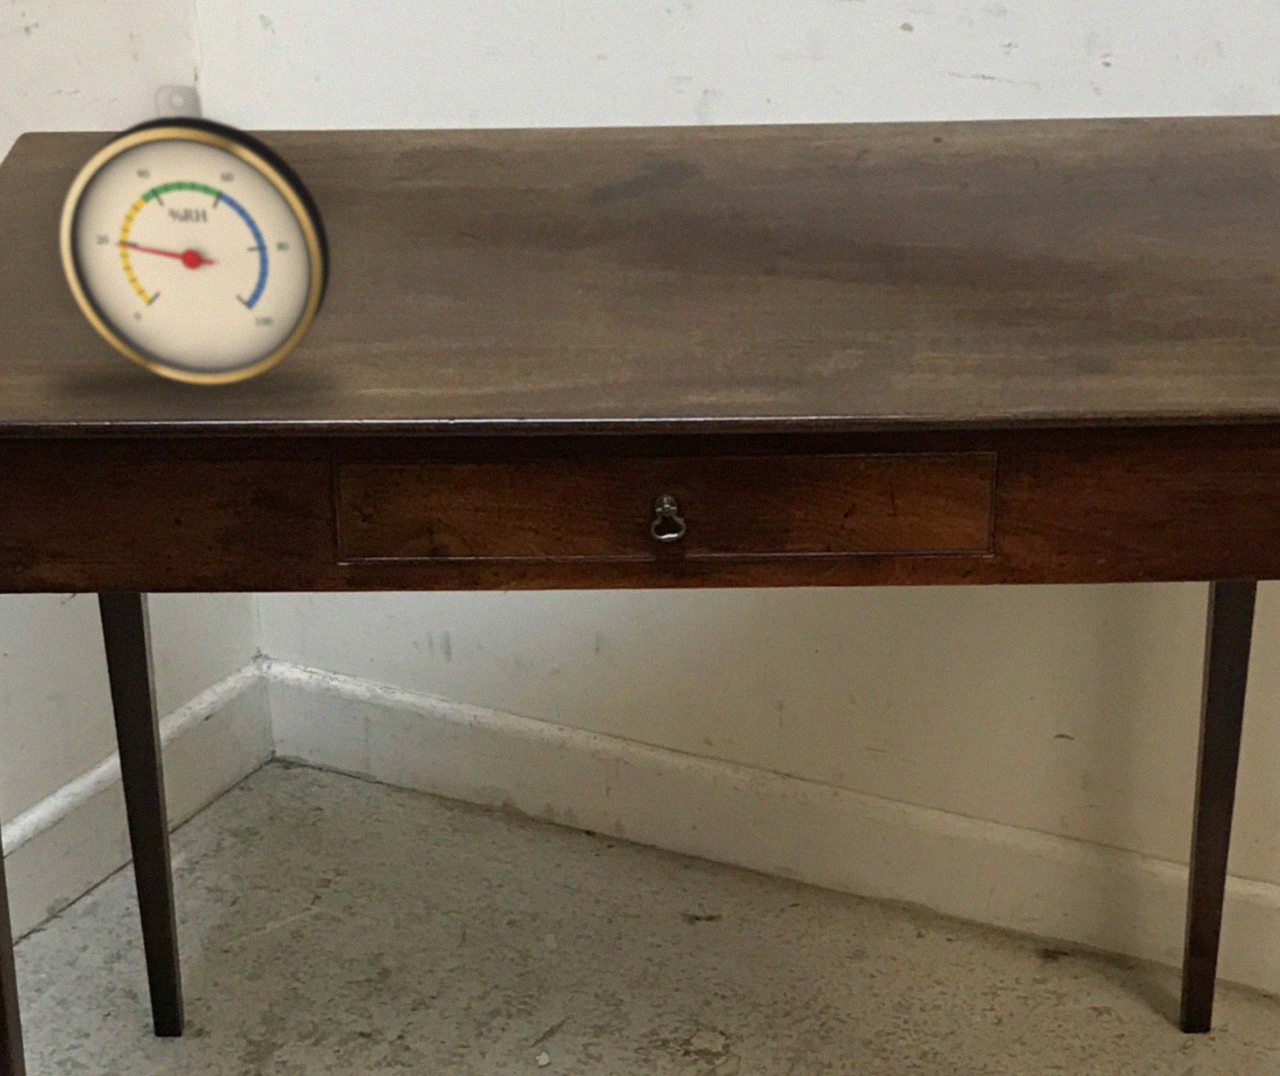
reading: 20 (%)
